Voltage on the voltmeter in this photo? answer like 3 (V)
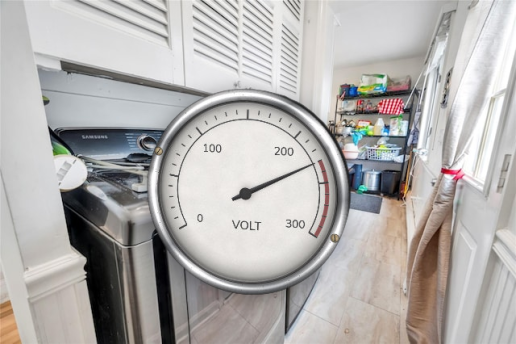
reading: 230 (V)
